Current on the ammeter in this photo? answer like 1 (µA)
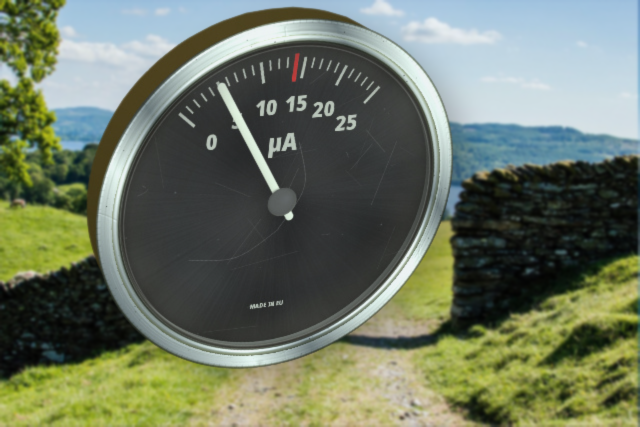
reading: 5 (µA)
